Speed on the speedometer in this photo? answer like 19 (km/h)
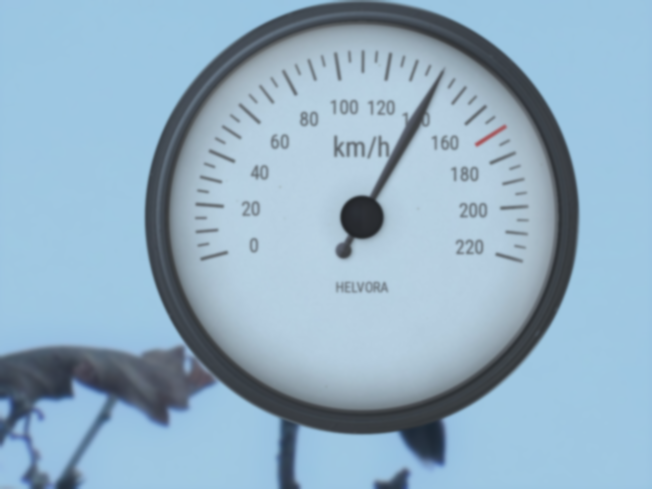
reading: 140 (km/h)
